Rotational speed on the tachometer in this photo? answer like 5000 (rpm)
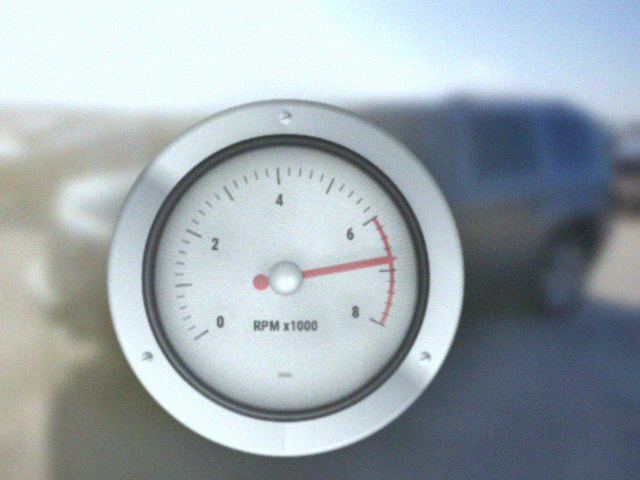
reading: 6800 (rpm)
